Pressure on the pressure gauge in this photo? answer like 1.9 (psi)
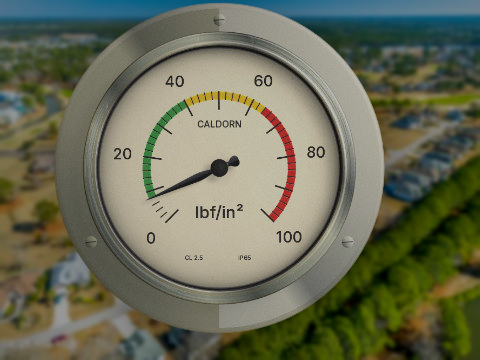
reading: 8 (psi)
